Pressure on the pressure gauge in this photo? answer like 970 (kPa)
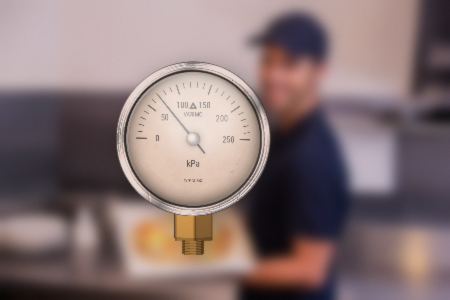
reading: 70 (kPa)
